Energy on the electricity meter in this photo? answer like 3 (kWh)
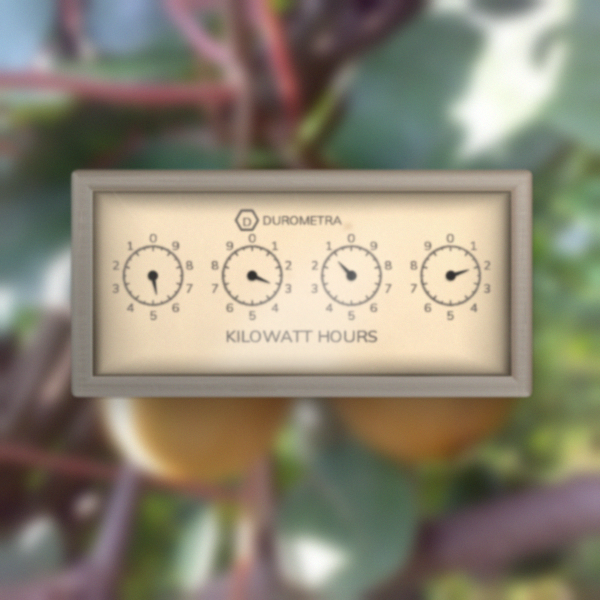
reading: 5312 (kWh)
